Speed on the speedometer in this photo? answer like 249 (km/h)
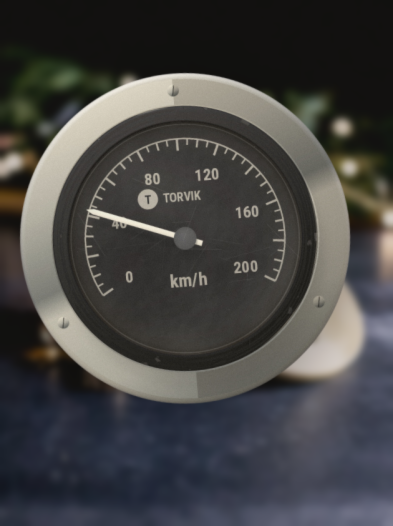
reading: 42.5 (km/h)
